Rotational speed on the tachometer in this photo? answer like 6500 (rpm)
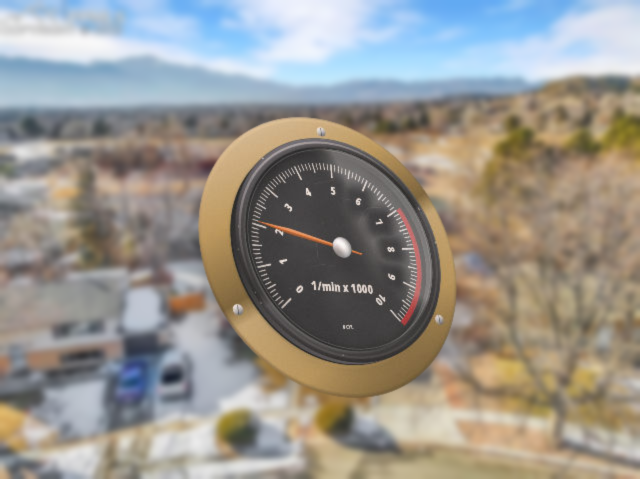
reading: 2000 (rpm)
